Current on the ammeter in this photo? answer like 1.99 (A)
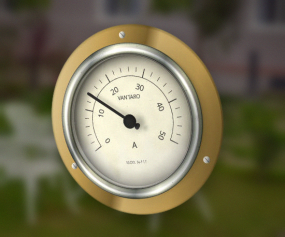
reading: 14 (A)
